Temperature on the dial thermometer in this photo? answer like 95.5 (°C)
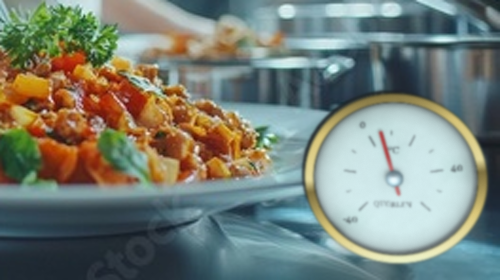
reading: 5 (°C)
